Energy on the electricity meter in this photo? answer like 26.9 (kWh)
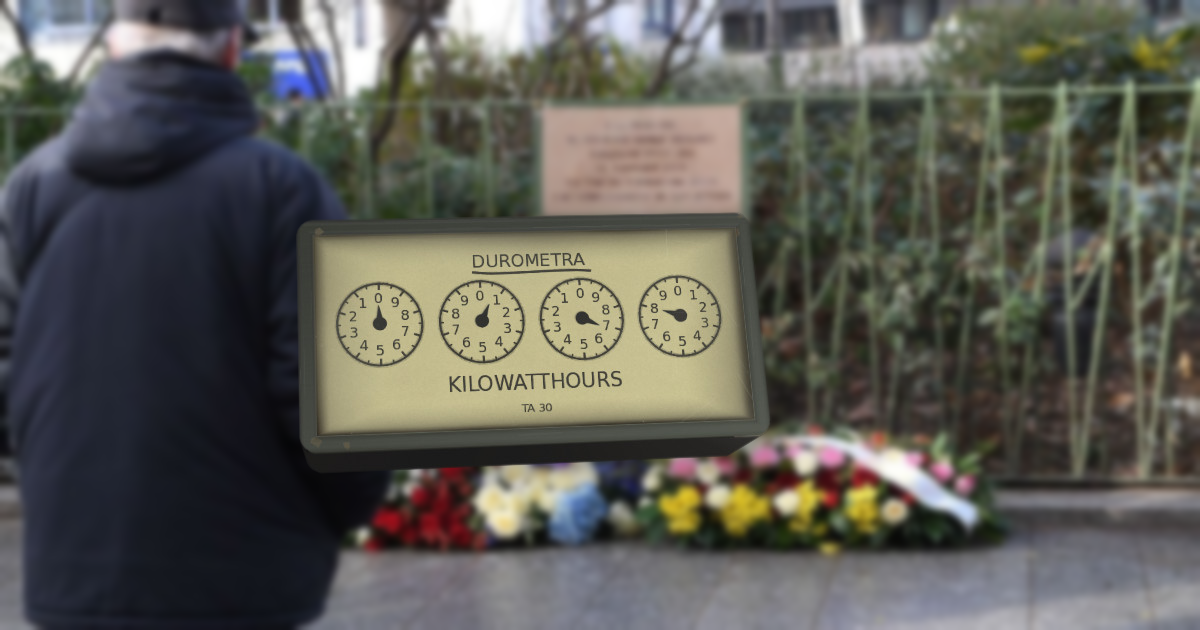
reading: 68 (kWh)
